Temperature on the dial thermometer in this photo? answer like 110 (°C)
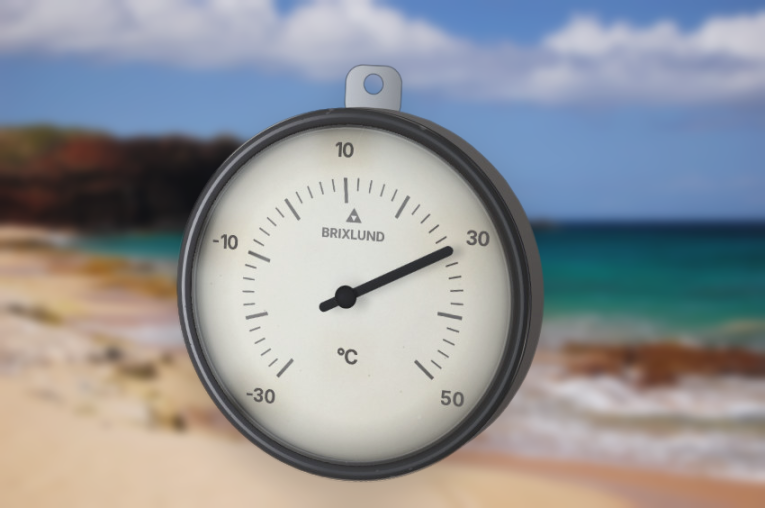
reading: 30 (°C)
